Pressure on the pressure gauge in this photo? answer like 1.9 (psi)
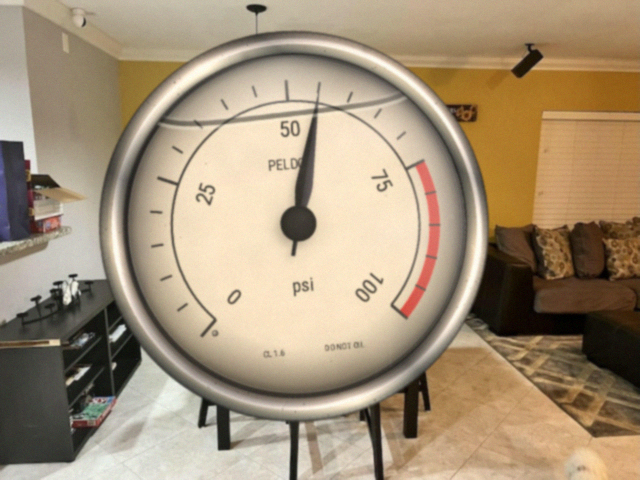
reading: 55 (psi)
